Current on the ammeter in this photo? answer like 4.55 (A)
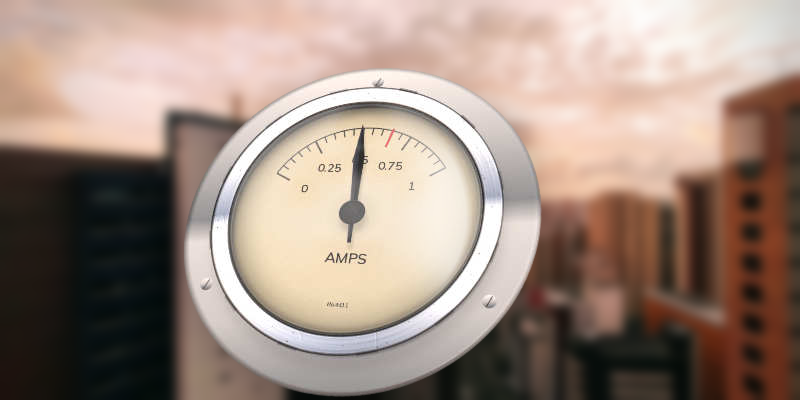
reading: 0.5 (A)
